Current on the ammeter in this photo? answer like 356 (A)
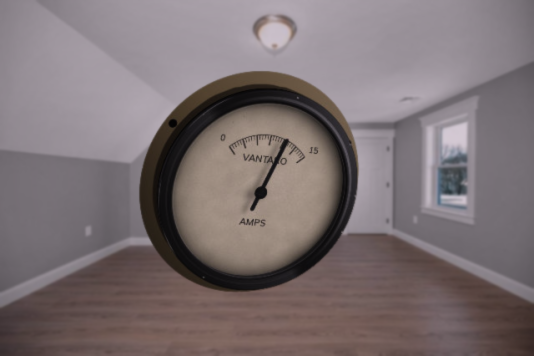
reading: 10 (A)
